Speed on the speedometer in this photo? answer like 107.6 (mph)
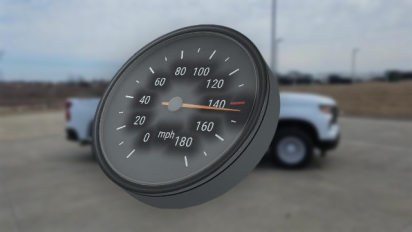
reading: 145 (mph)
